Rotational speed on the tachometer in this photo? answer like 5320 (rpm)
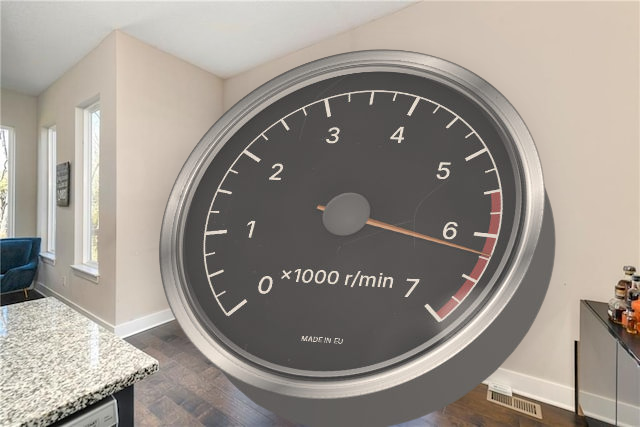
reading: 6250 (rpm)
